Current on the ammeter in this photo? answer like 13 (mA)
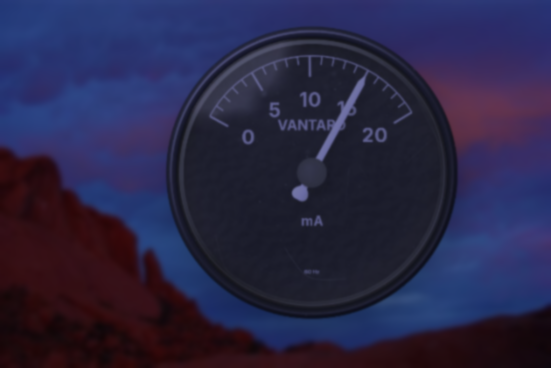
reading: 15 (mA)
